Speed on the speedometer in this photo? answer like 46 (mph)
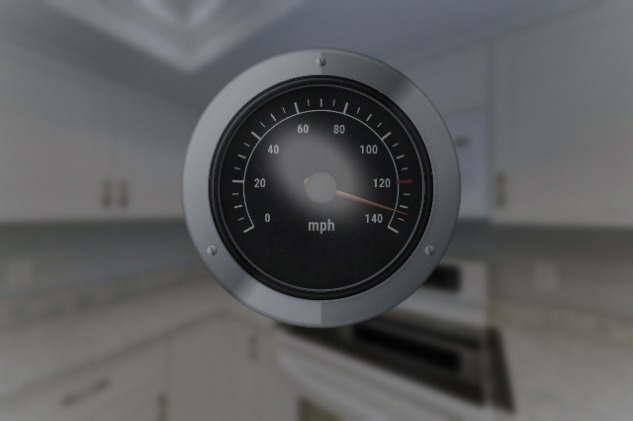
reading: 132.5 (mph)
